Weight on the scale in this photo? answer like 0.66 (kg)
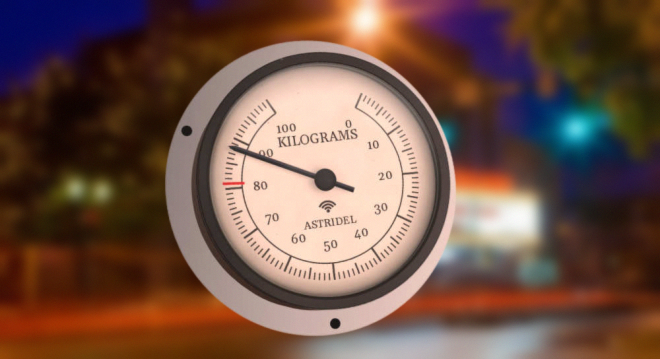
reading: 88 (kg)
